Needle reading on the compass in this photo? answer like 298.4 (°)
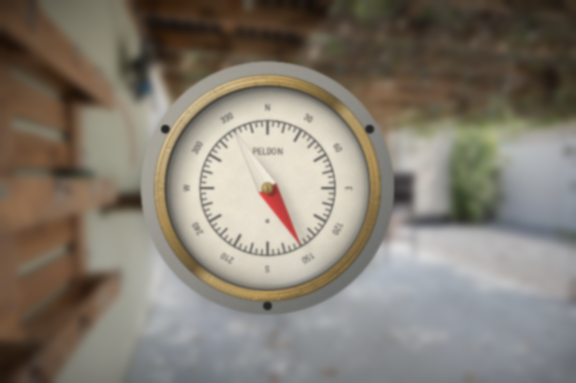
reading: 150 (°)
